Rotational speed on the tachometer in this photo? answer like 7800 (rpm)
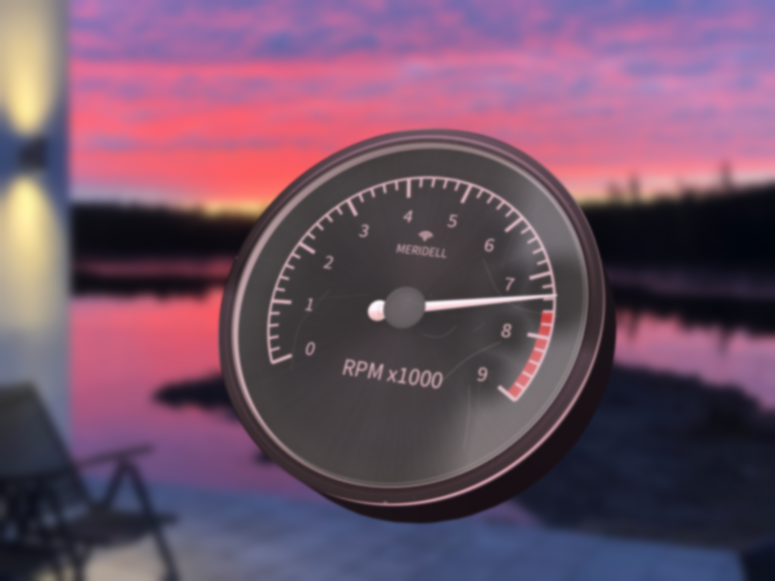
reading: 7400 (rpm)
